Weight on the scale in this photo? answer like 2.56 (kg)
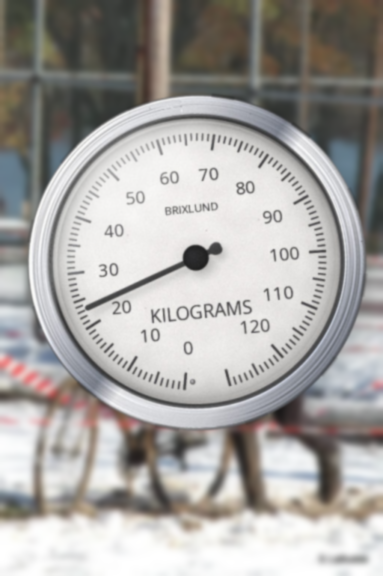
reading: 23 (kg)
